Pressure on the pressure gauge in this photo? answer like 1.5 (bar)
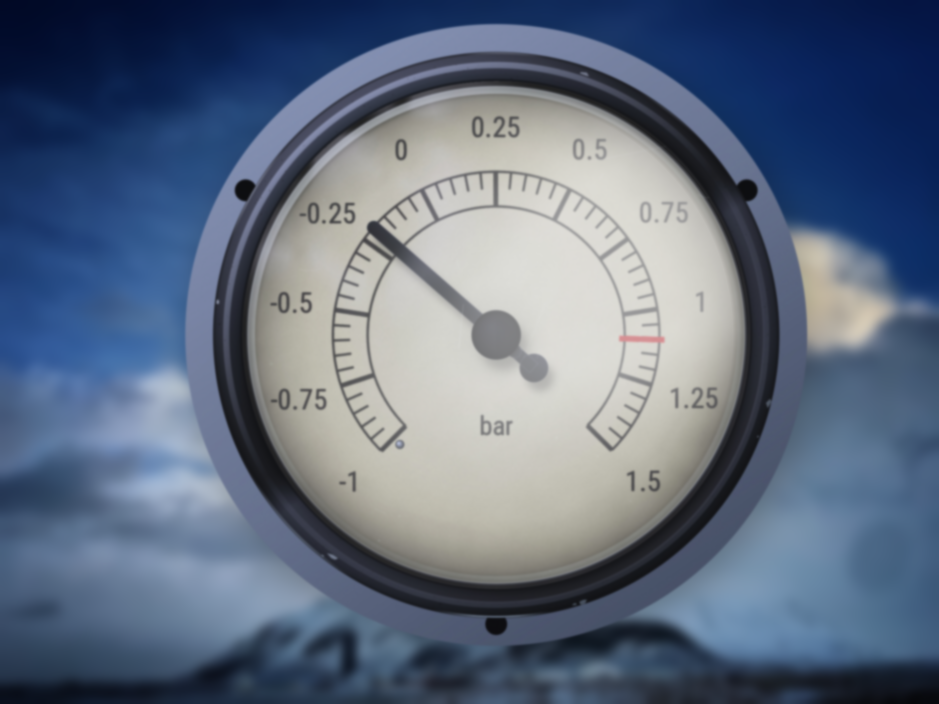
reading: -0.2 (bar)
